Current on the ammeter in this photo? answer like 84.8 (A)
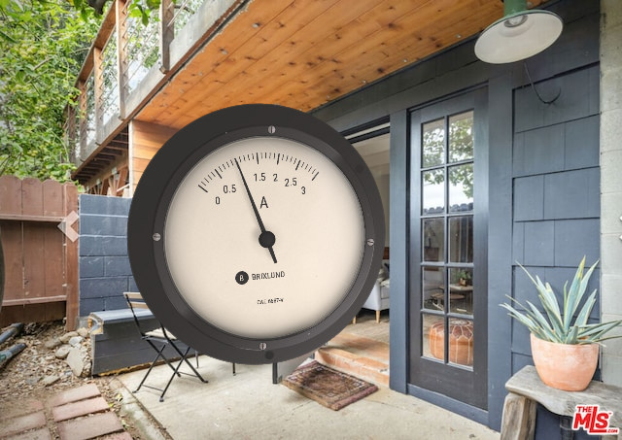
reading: 1 (A)
